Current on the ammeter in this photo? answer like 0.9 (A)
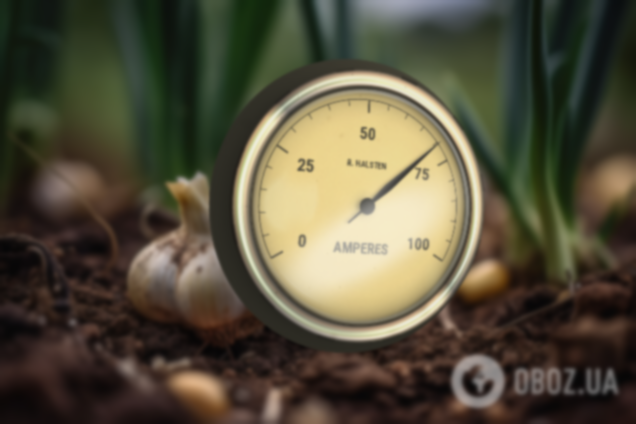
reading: 70 (A)
